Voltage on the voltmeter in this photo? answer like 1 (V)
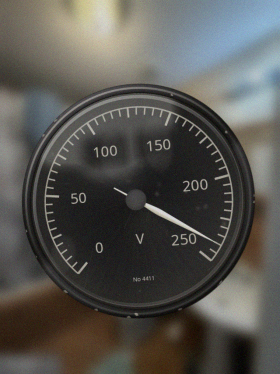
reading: 240 (V)
